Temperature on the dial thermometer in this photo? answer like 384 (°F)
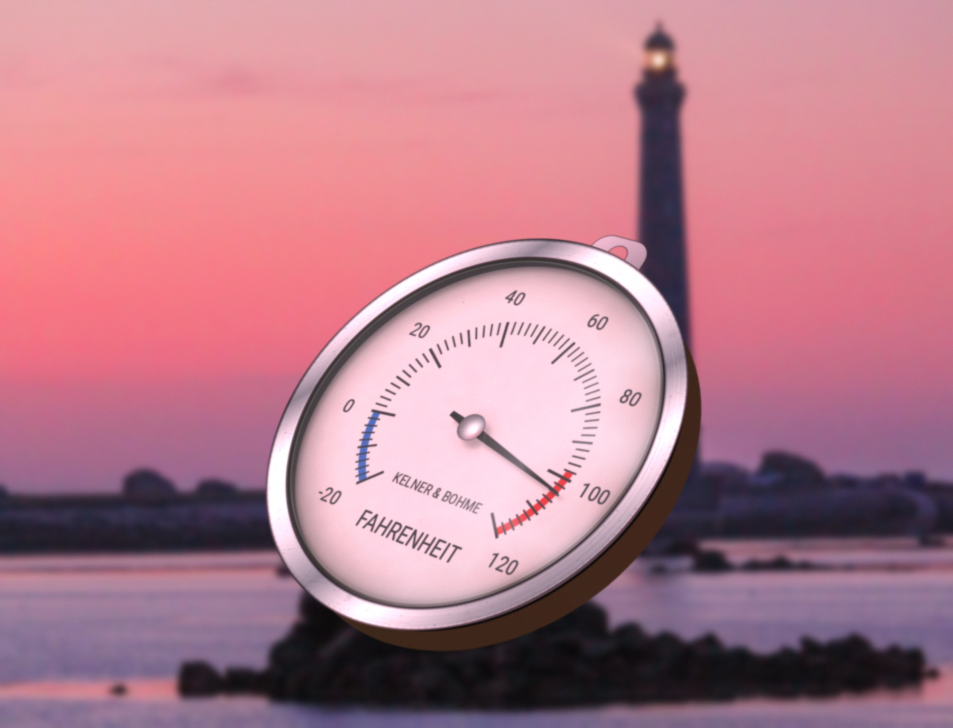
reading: 104 (°F)
